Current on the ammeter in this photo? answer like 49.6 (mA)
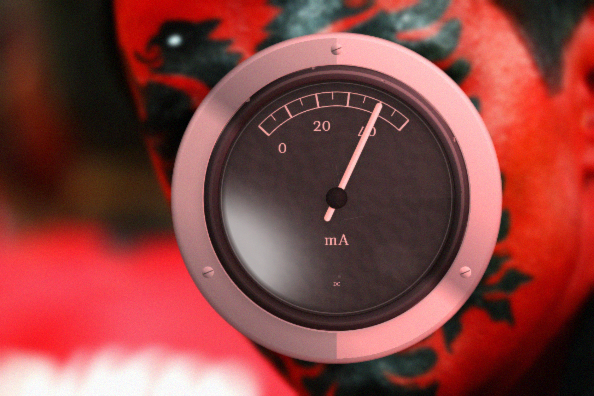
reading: 40 (mA)
